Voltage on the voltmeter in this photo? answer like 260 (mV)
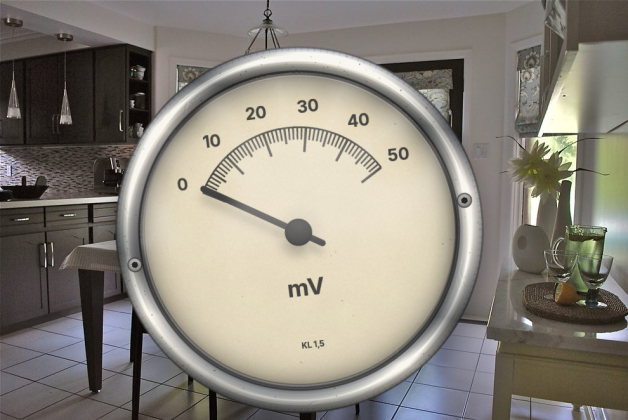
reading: 1 (mV)
